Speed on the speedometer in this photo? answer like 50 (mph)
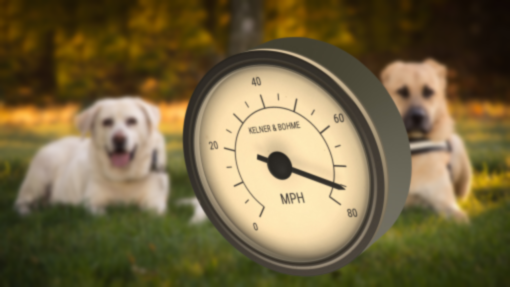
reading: 75 (mph)
